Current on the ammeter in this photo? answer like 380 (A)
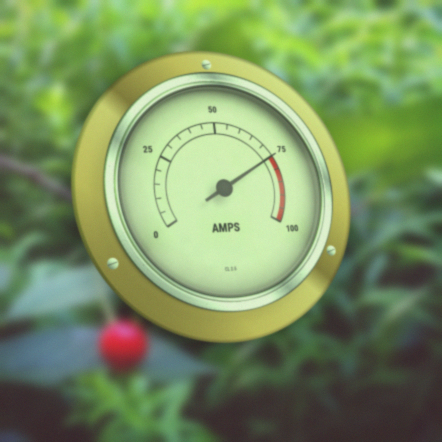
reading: 75 (A)
